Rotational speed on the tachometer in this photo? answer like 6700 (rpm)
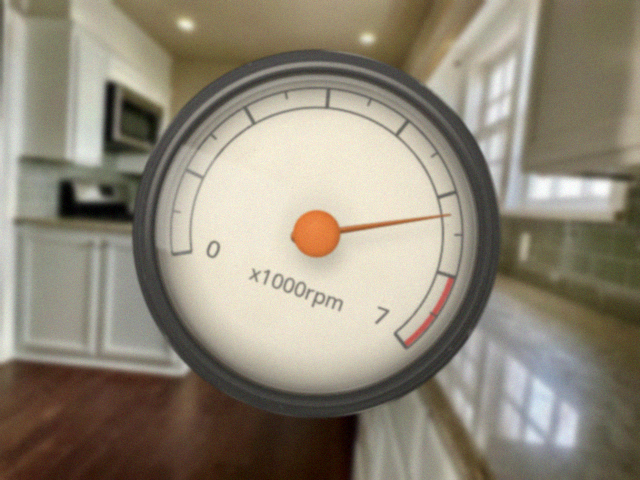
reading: 5250 (rpm)
